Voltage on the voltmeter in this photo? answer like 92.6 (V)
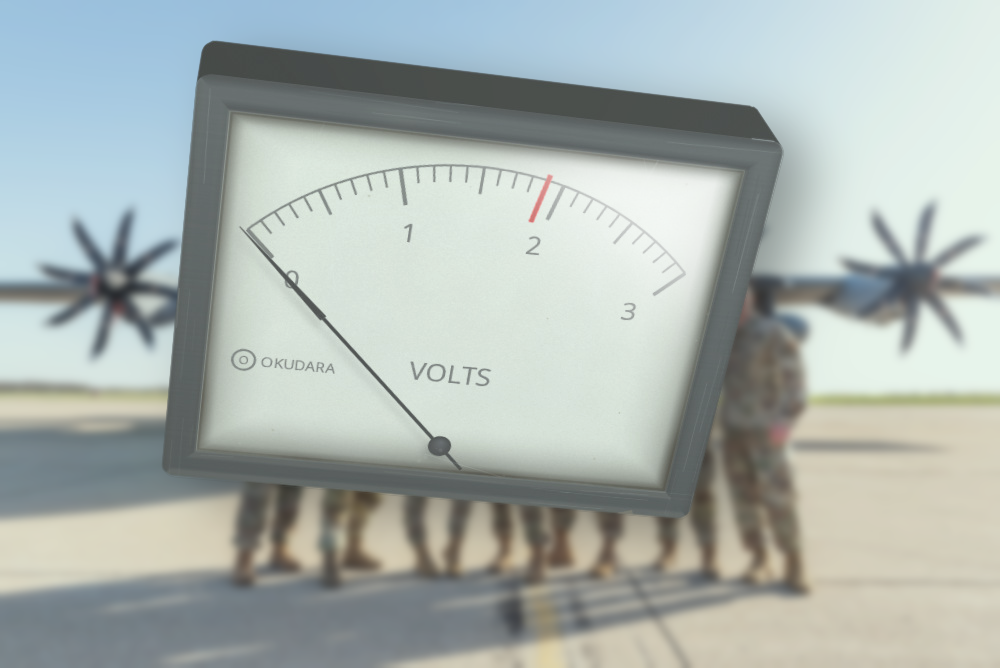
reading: 0 (V)
